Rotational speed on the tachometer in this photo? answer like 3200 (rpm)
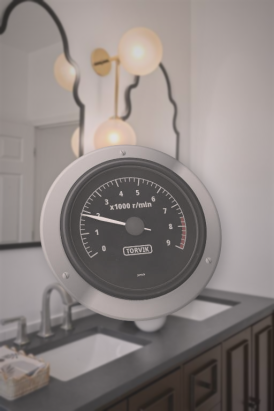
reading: 1800 (rpm)
